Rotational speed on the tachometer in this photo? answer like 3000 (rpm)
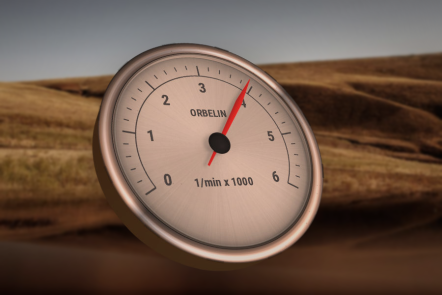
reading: 3900 (rpm)
